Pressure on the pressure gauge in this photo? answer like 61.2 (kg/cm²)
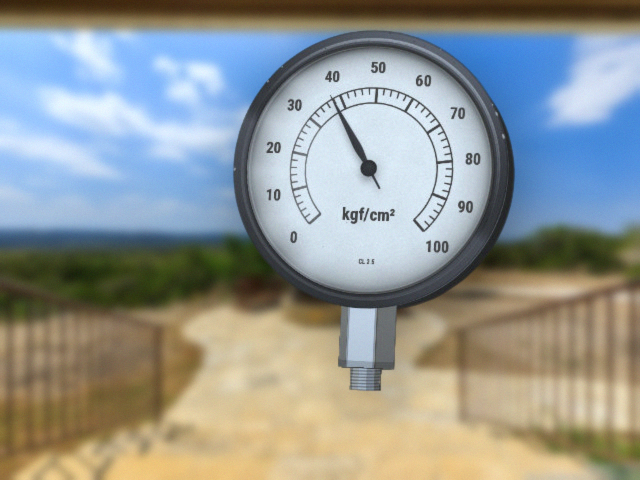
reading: 38 (kg/cm²)
